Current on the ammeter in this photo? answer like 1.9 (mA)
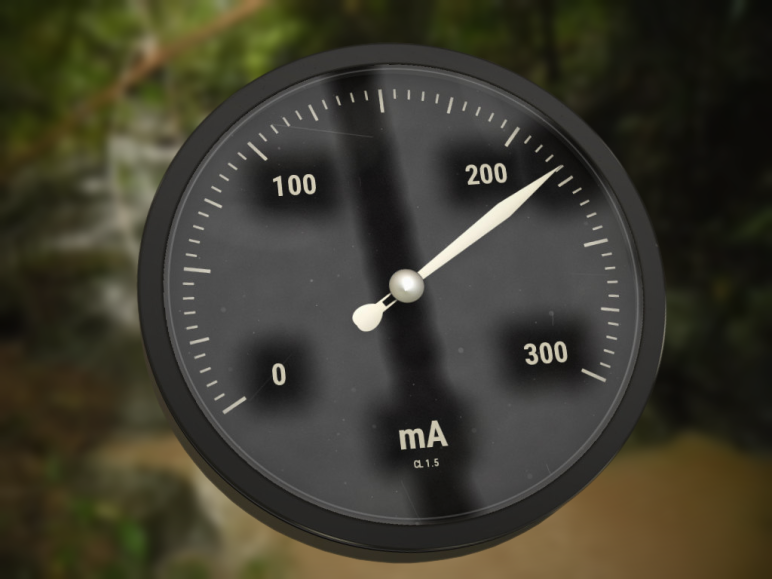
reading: 220 (mA)
